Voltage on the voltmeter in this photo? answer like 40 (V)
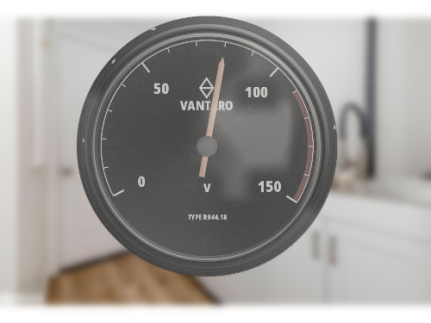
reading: 80 (V)
